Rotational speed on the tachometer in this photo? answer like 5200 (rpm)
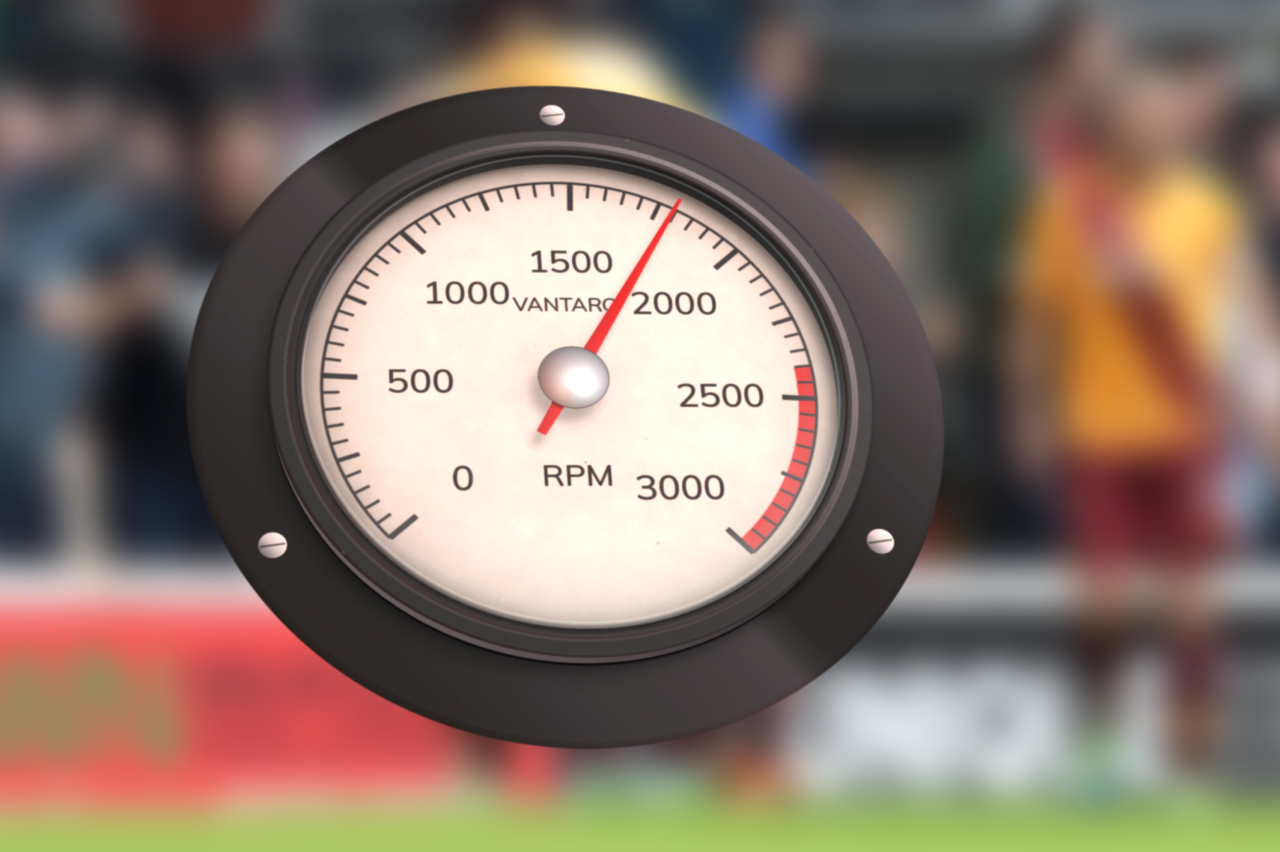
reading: 1800 (rpm)
